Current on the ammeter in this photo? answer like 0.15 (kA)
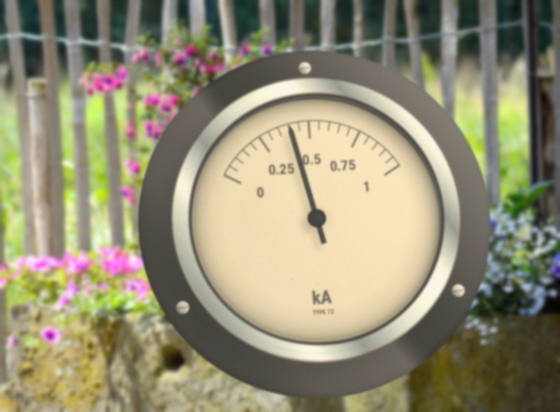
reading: 0.4 (kA)
